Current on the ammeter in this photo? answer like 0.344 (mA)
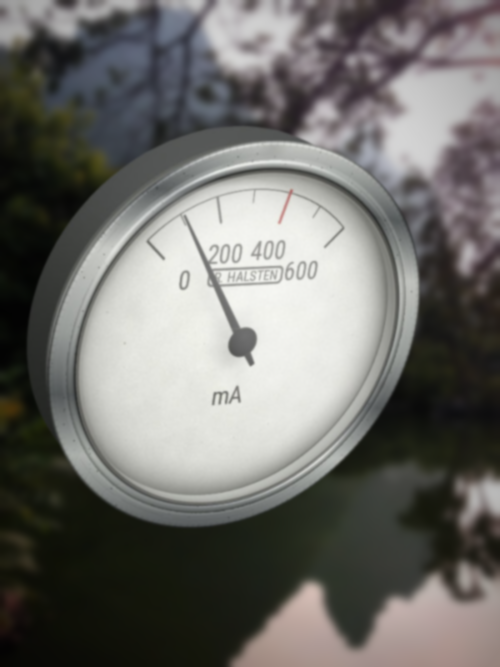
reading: 100 (mA)
